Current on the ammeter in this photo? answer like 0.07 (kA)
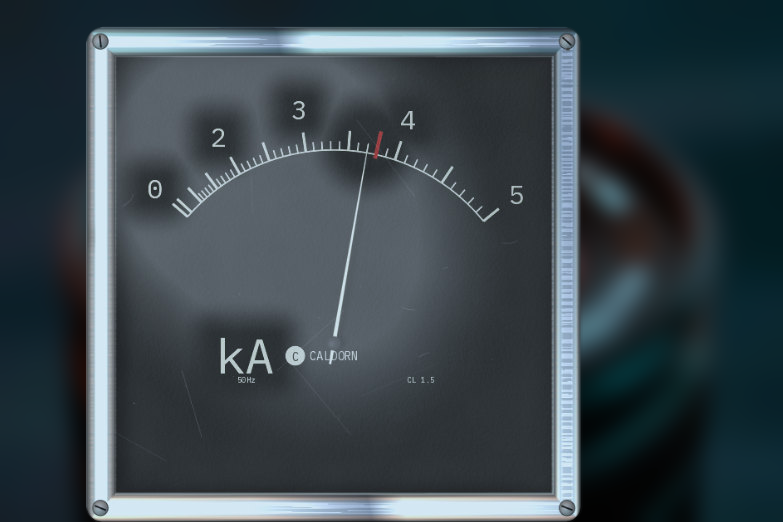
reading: 3.7 (kA)
